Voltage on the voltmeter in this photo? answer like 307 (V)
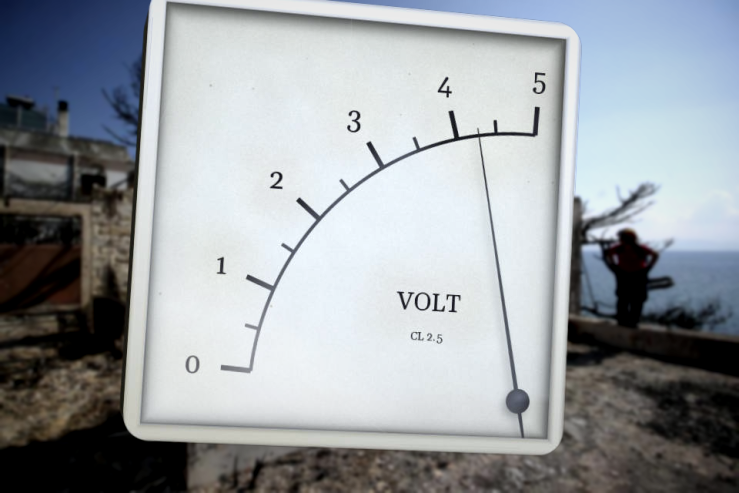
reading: 4.25 (V)
